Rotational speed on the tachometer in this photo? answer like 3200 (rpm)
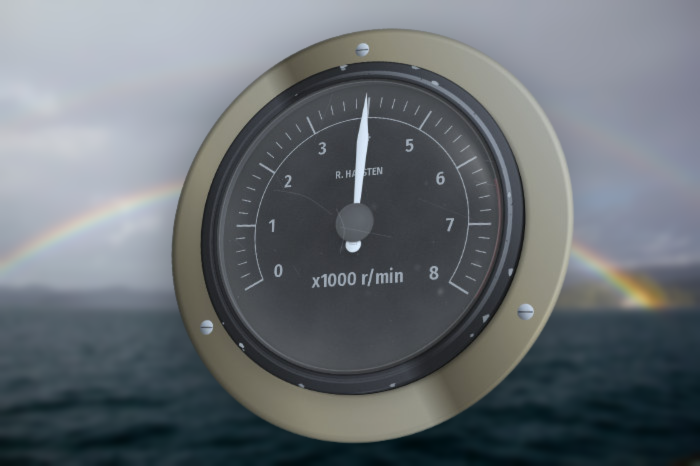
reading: 4000 (rpm)
